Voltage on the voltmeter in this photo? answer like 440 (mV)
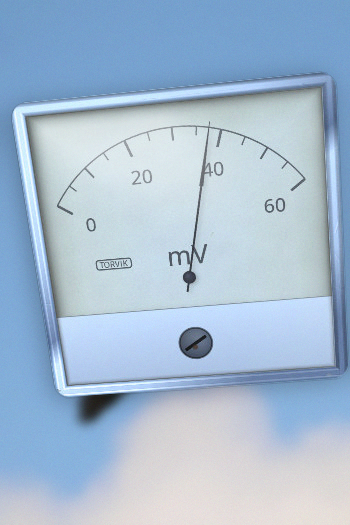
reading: 37.5 (mV)
